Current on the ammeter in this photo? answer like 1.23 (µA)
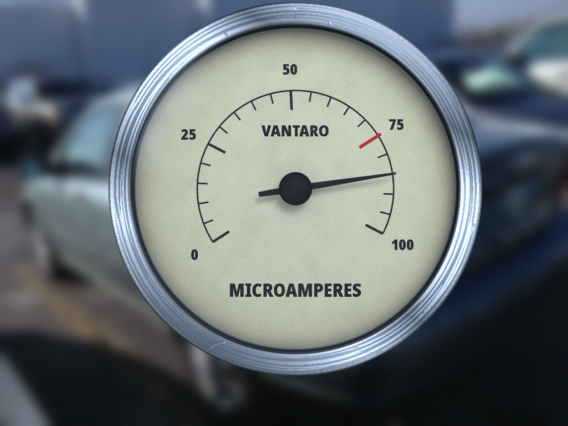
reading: 85 (µA)
